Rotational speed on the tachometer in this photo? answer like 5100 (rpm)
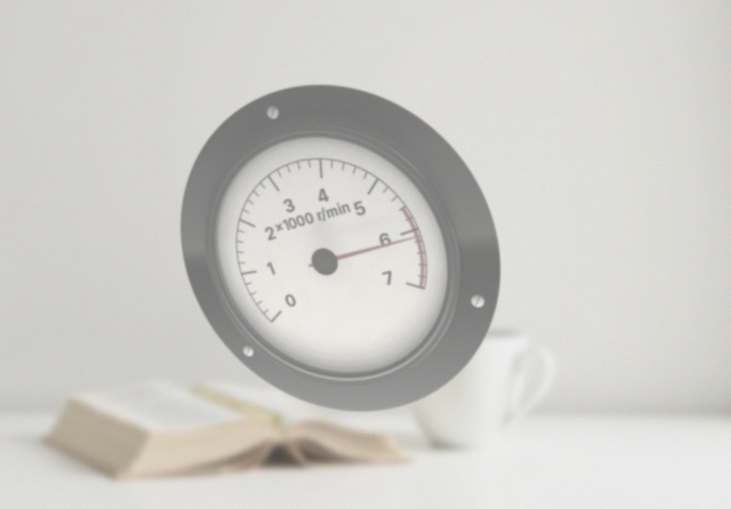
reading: 6100 (rpm)
